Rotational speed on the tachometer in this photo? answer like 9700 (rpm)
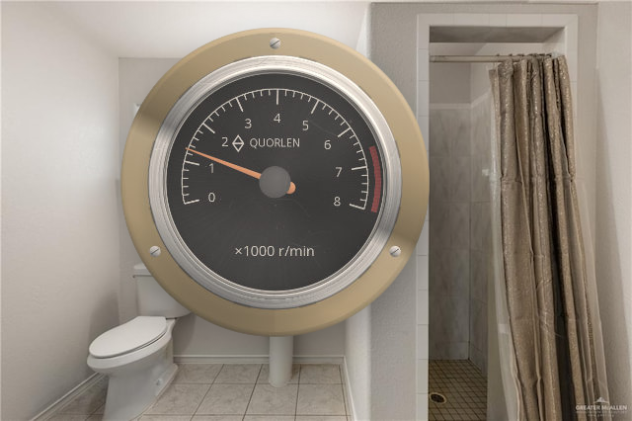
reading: 1300 (rpm)
